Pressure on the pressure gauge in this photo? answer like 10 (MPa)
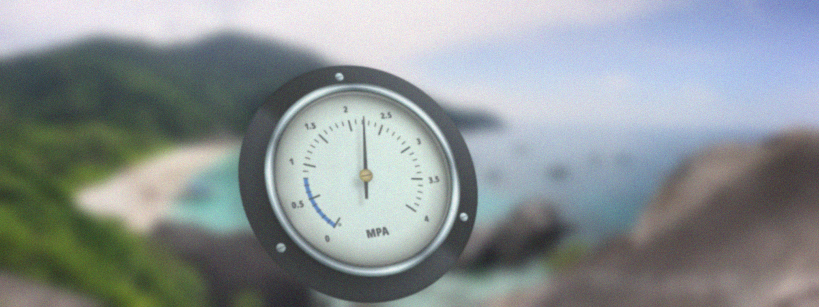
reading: 2.2 (MPa)
